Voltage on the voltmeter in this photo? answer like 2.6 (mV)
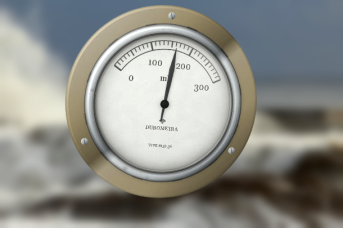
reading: 160 (mV)
